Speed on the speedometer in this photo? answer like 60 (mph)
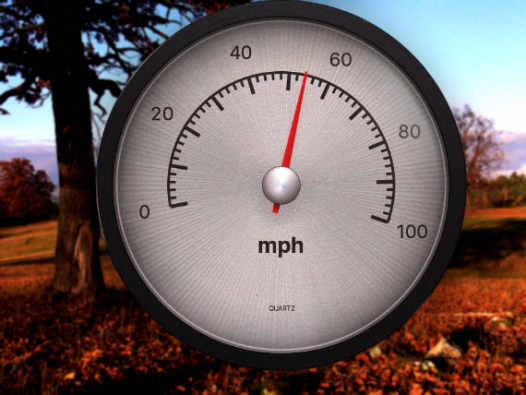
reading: 54 (mph)
